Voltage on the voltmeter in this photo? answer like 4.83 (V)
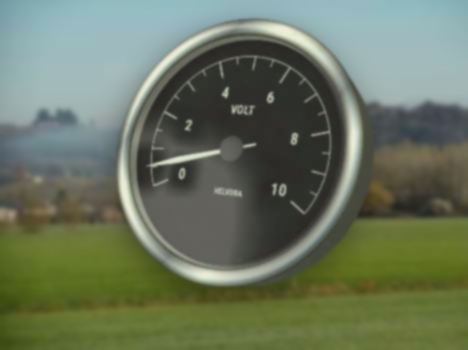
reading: 0.5 (V)
